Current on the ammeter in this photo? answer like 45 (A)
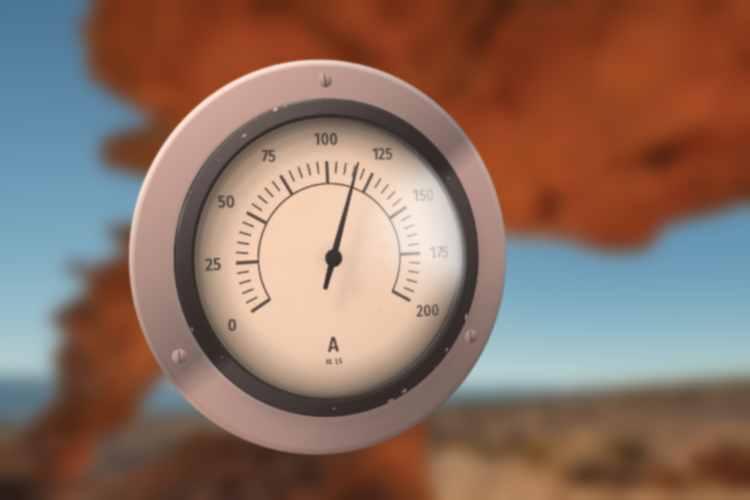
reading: 115 (A)
